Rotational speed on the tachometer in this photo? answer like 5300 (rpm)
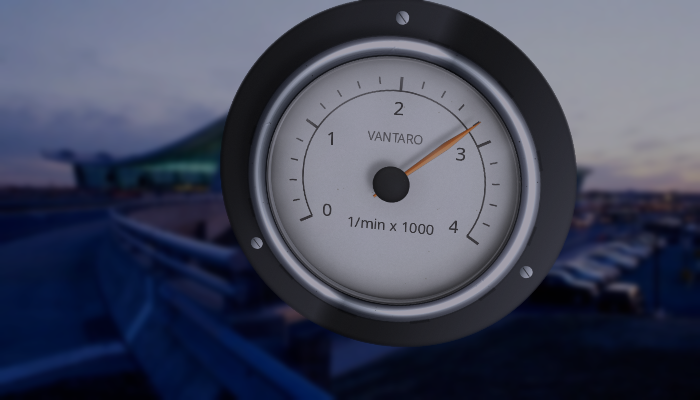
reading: 2800 (rpm)
